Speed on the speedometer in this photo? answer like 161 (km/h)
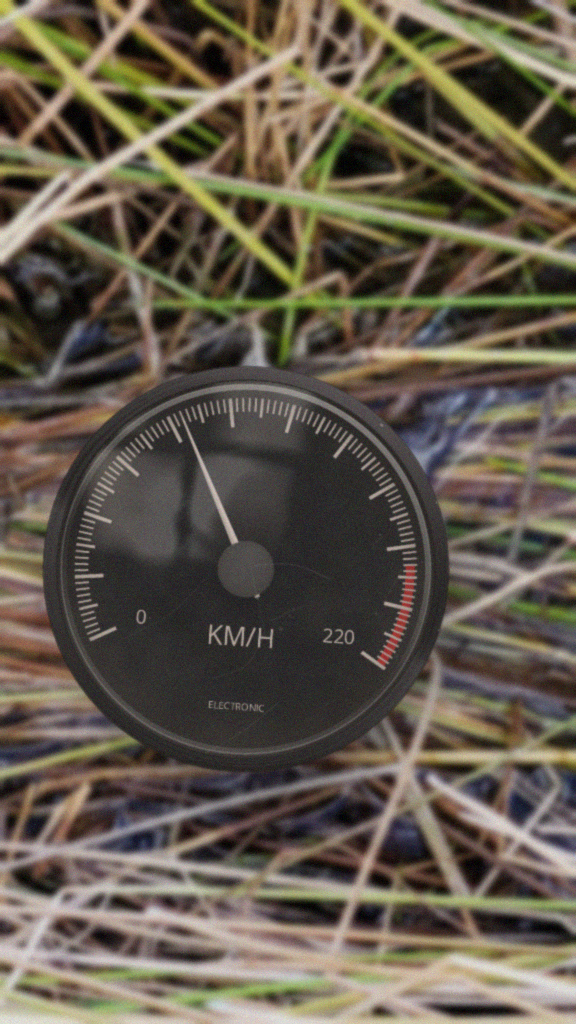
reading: 84 (km/h)
